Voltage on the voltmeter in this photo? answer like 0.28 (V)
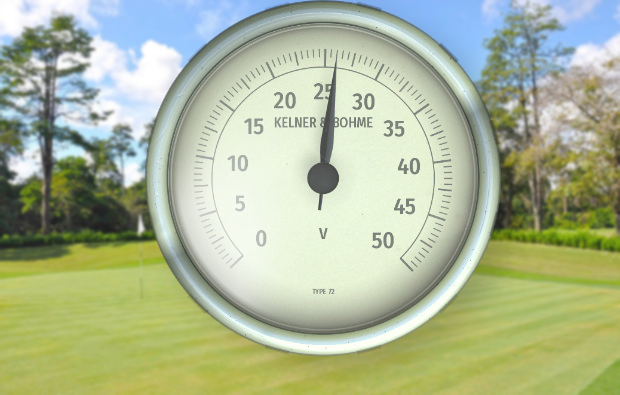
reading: 26 (V)
